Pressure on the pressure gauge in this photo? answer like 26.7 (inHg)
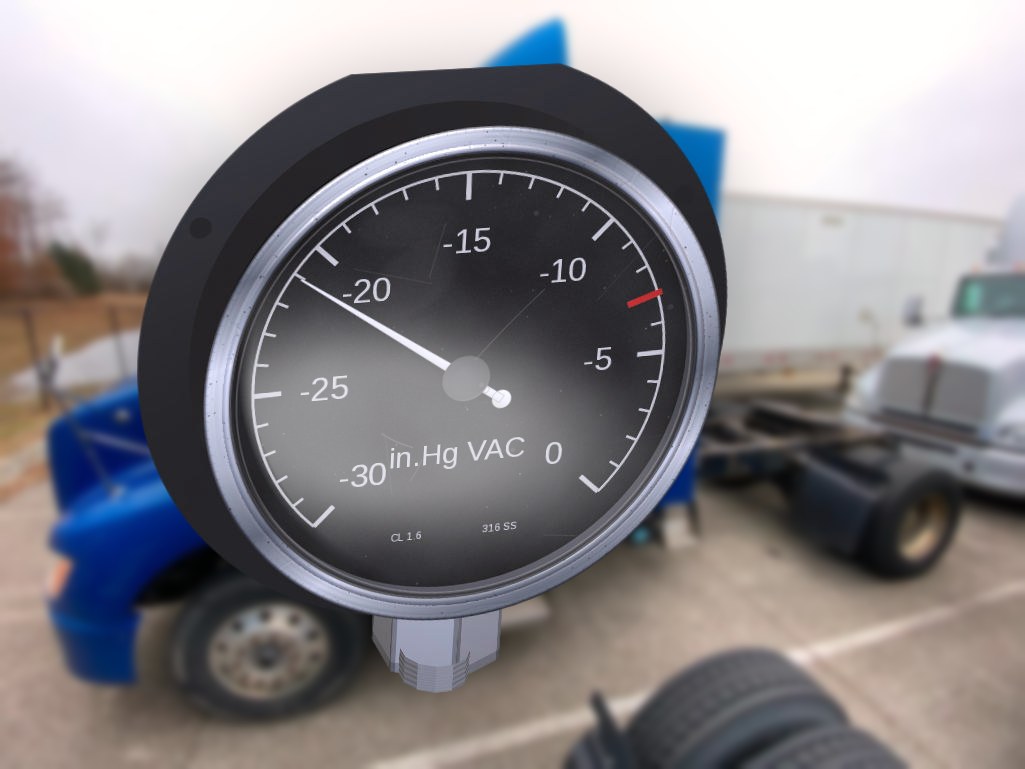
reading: -21 (inHg)
